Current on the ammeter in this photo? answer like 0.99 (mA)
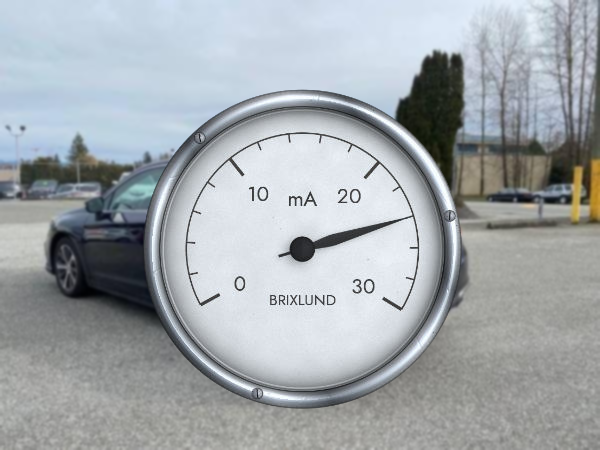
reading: 24 (mA)
